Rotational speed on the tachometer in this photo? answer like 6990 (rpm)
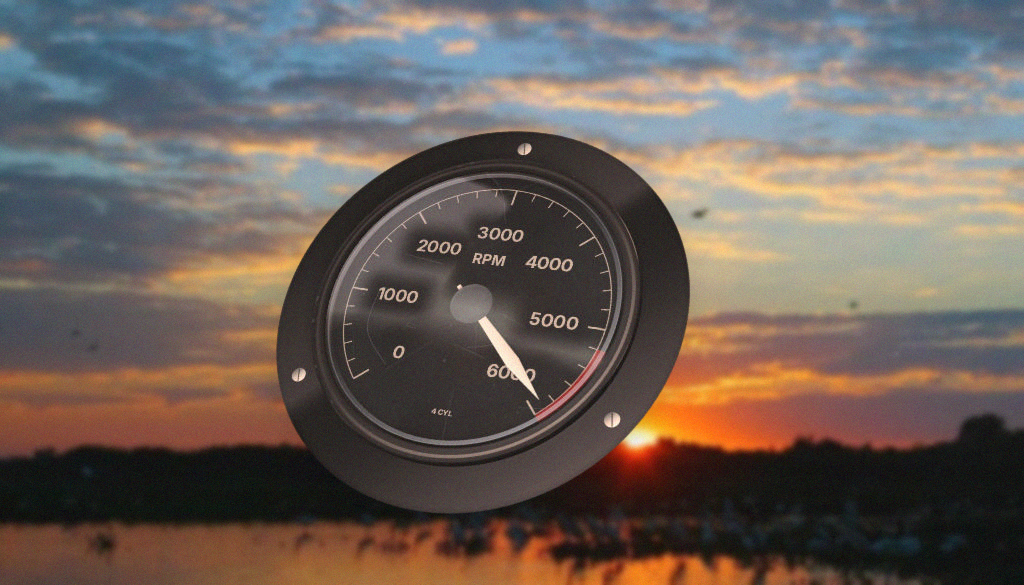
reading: 5900 (rpm)
